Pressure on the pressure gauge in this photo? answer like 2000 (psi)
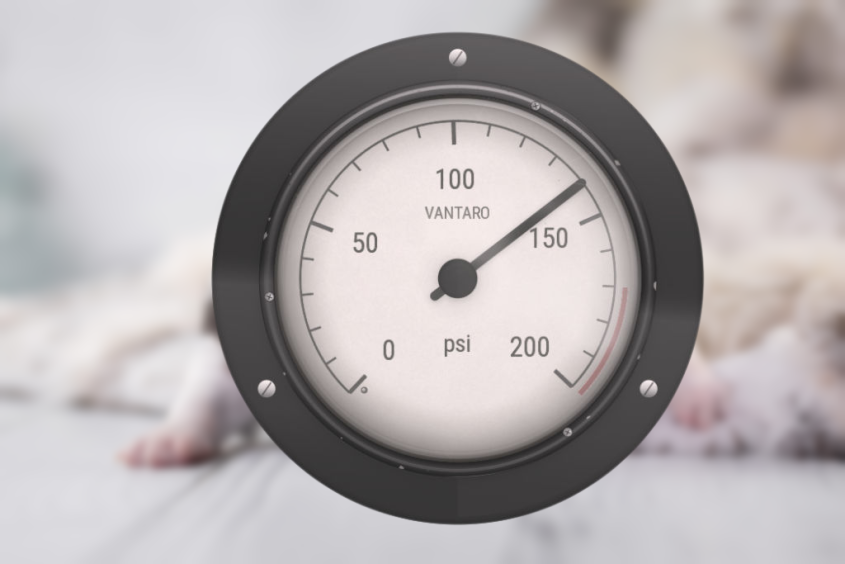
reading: 140 (psi)
